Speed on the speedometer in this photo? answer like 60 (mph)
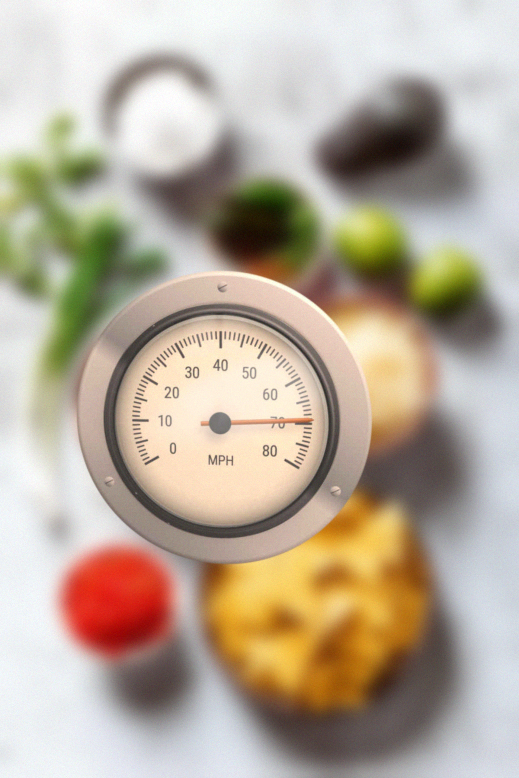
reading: 69 (mph)
